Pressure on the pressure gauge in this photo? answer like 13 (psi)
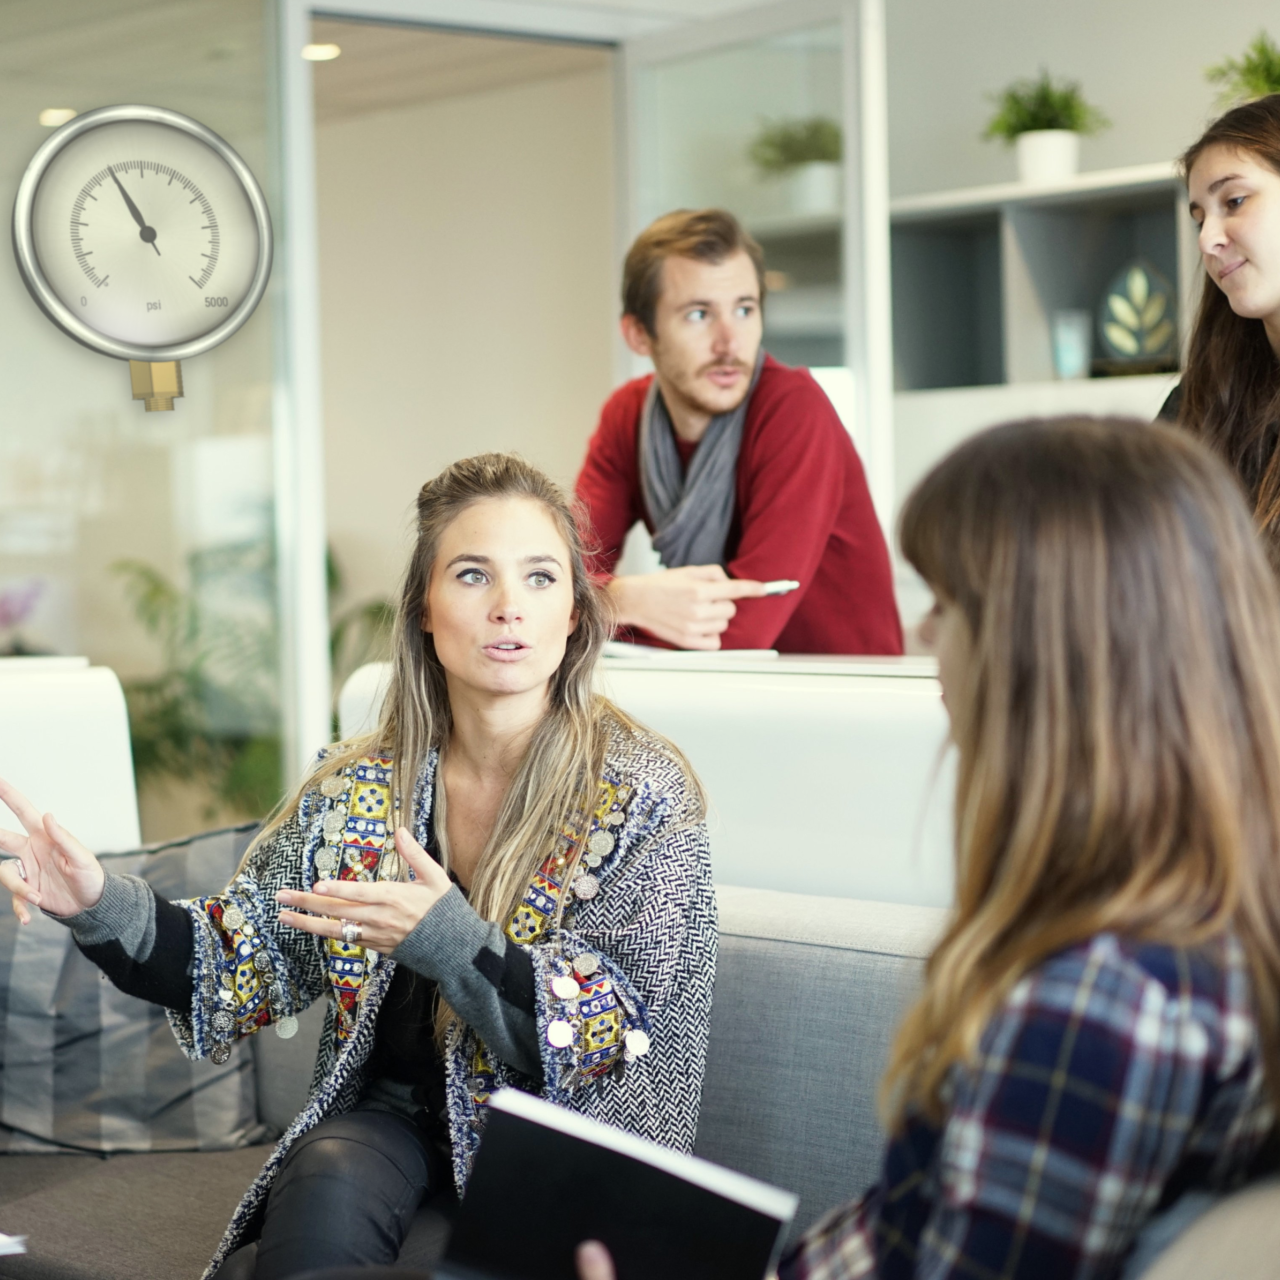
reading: 2000 (psi)
